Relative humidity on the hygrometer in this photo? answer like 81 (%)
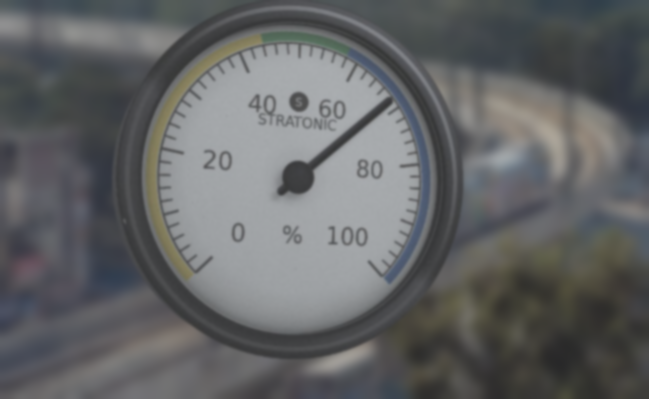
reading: 68 (%)
